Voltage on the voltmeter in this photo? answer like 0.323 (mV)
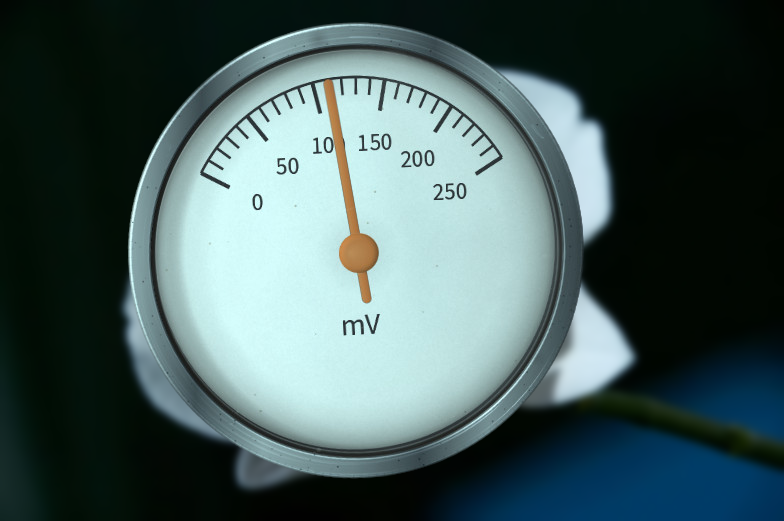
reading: 110 (mV)
